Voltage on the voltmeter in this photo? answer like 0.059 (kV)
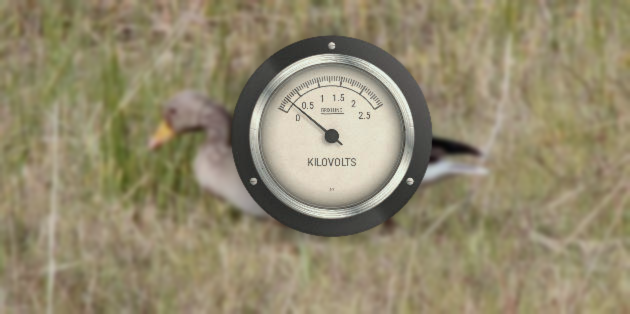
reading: 0.25 (kV)
